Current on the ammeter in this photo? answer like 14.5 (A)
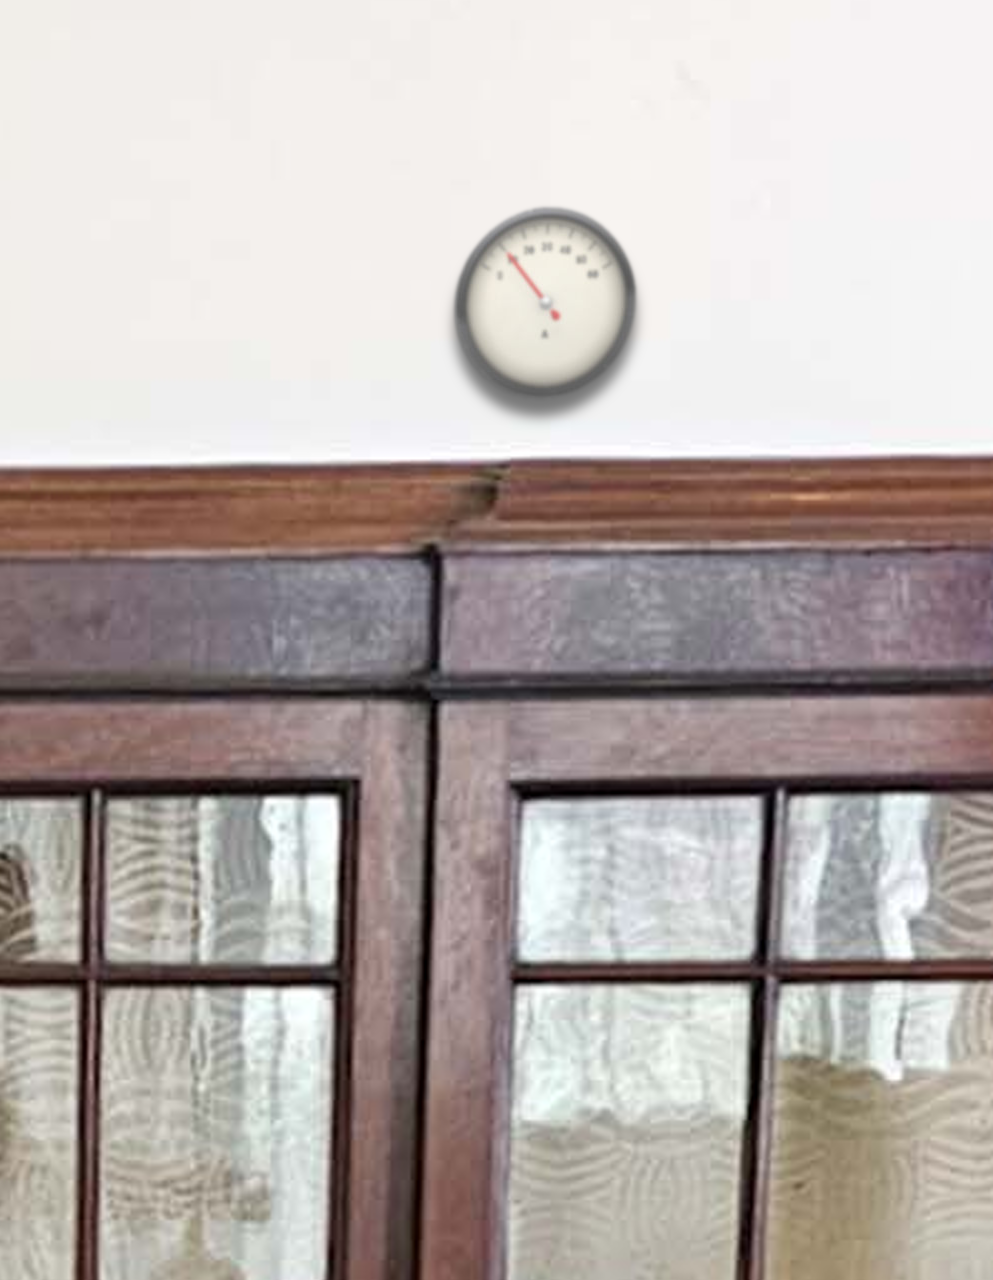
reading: 10 (A)
